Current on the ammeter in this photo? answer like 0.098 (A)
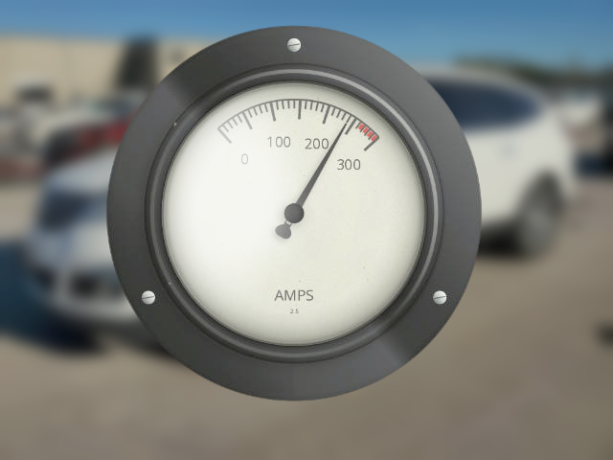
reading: 240 (A)
